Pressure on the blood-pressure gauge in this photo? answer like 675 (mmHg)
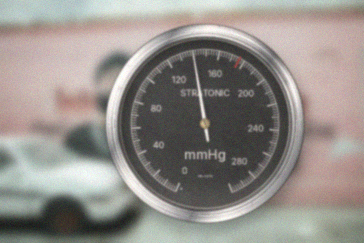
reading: 140 (mmHg)
